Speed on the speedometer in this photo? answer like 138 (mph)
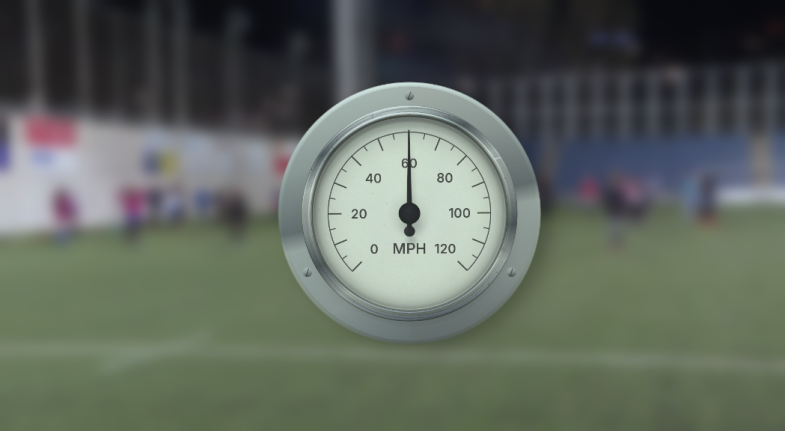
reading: 60 (mph)
